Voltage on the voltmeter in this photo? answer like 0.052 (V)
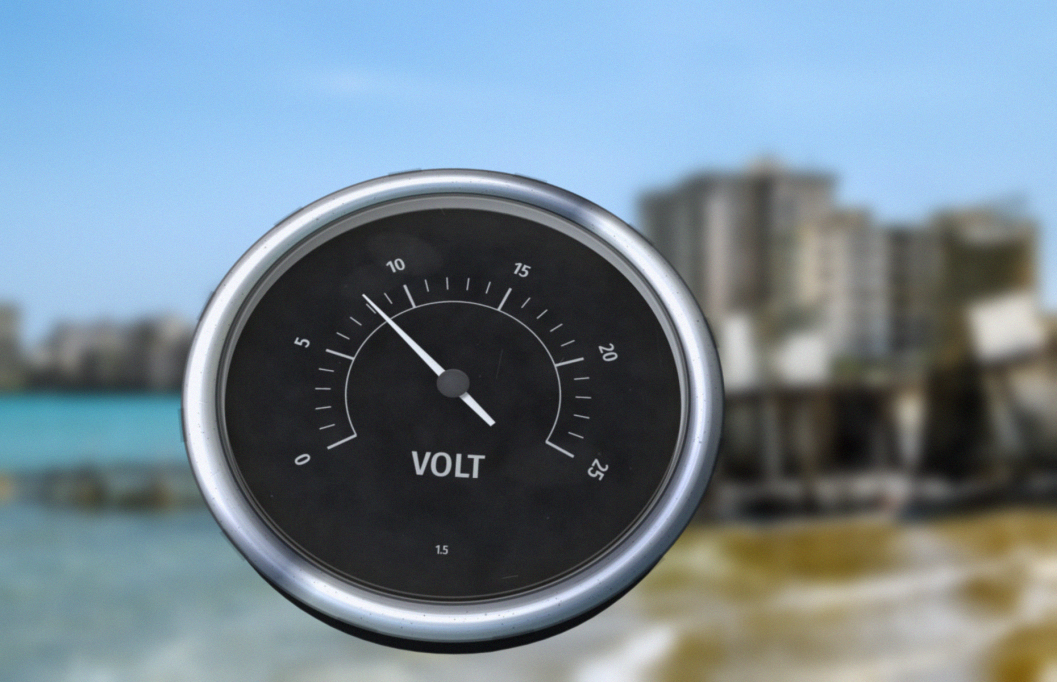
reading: 8 (V)
